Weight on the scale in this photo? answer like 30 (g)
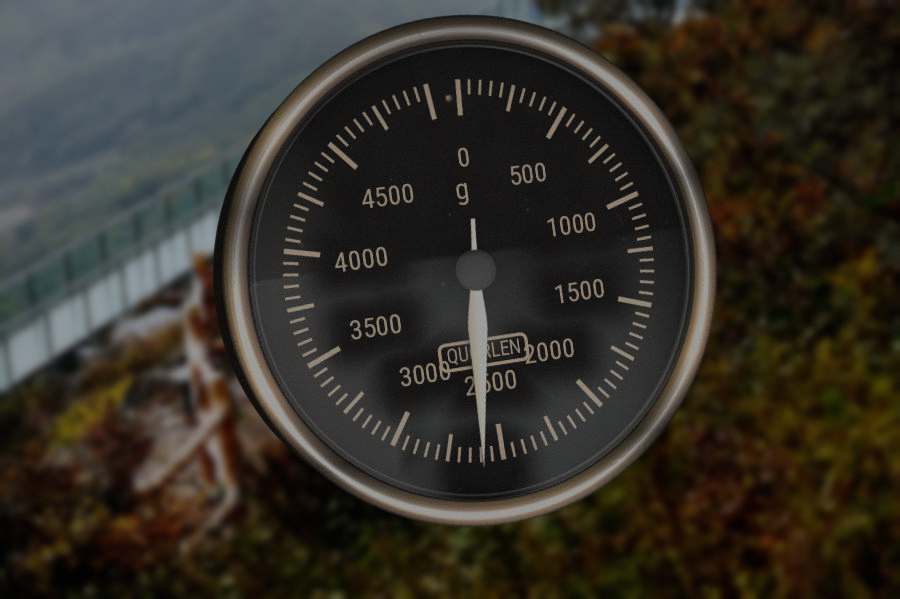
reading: 2600 (g)
